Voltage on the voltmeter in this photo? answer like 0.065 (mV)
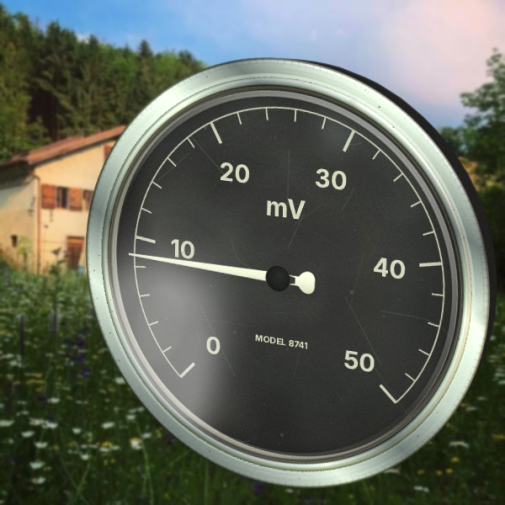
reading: 9 (mV)
